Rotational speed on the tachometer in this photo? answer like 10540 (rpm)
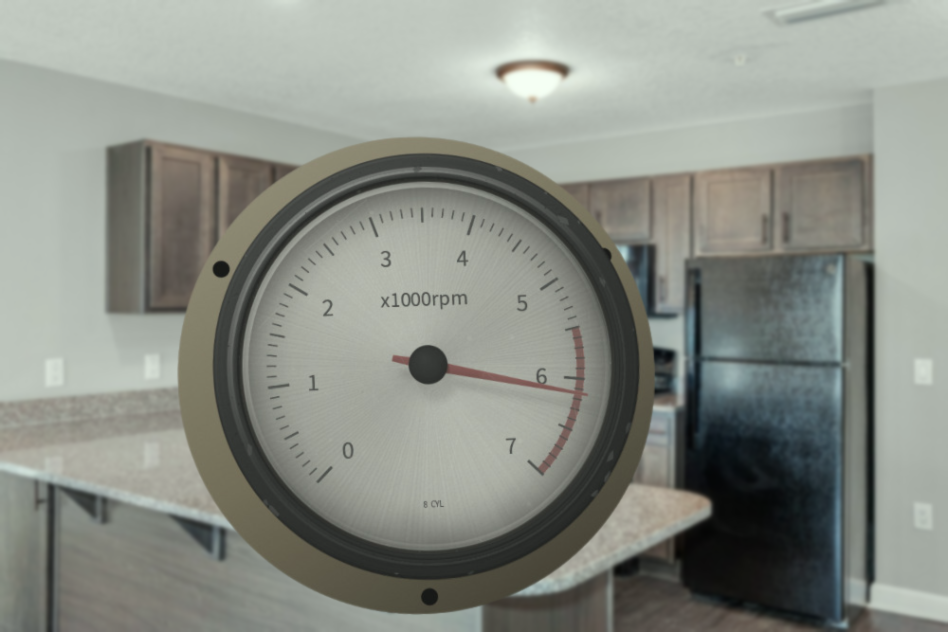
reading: 6150 (rpm)
